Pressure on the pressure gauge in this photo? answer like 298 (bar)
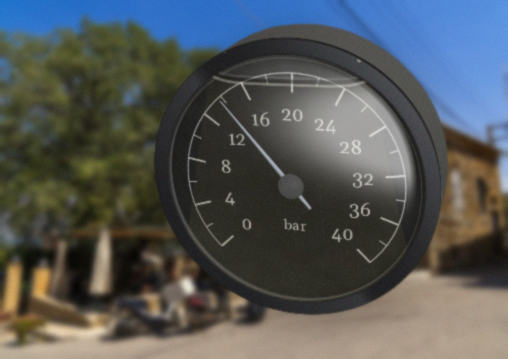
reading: 14 (bar)
